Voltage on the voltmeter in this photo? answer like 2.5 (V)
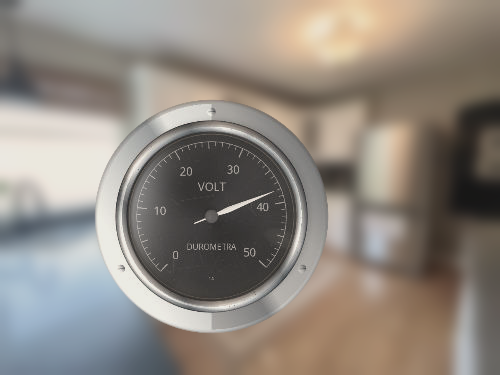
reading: 38 (V)
